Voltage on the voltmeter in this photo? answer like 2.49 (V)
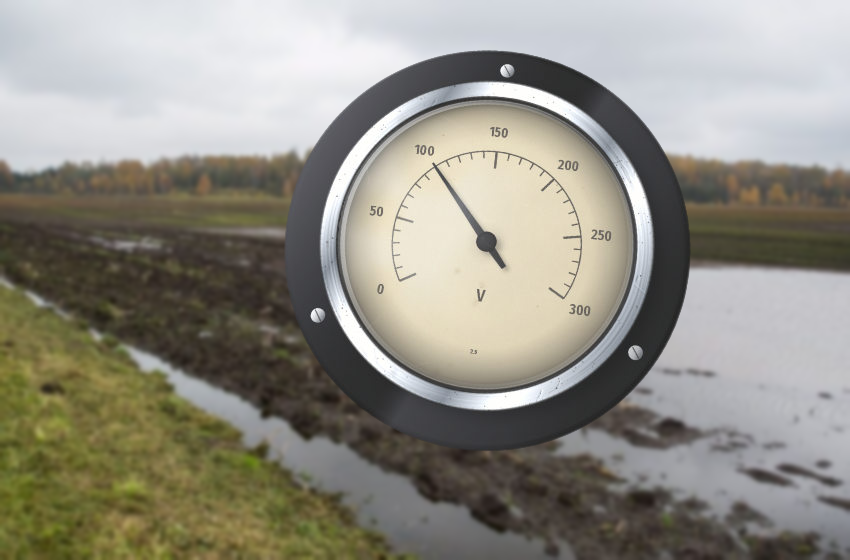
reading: 100 (V)
